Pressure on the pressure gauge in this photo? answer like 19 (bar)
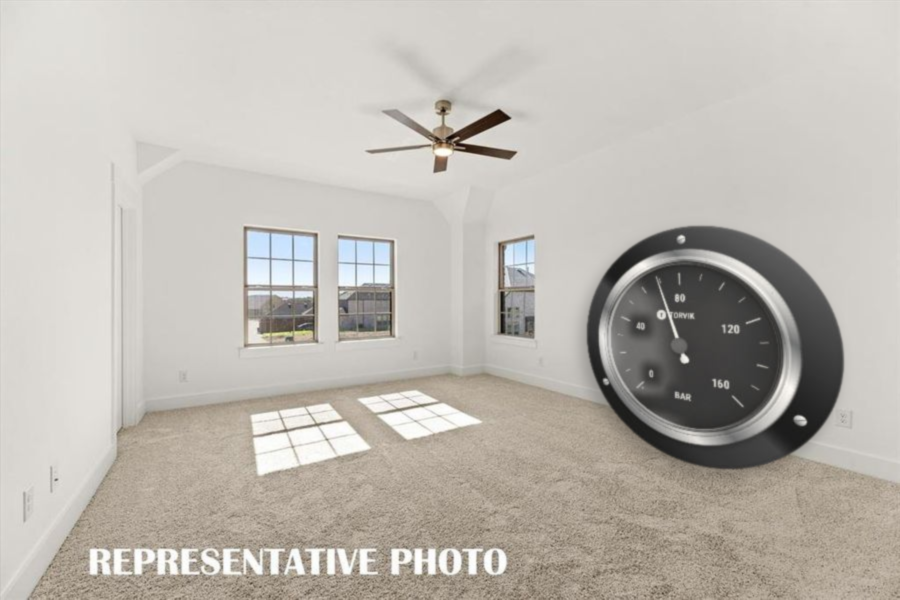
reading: 70 (bar)
